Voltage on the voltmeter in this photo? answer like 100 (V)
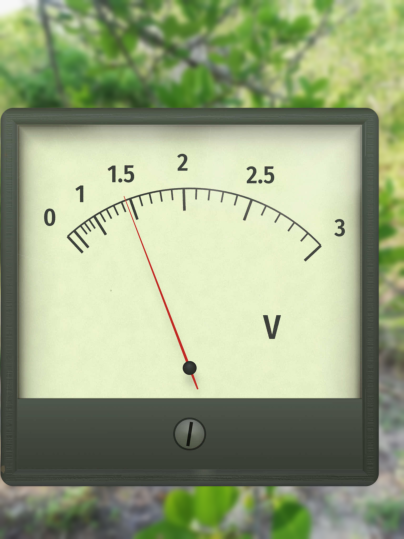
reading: 1.45 (V)
